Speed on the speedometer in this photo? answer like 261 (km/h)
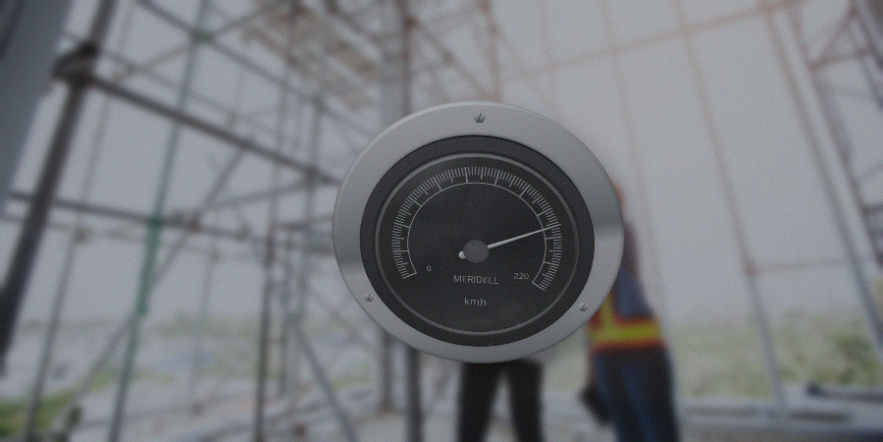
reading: 170 (km/h)
